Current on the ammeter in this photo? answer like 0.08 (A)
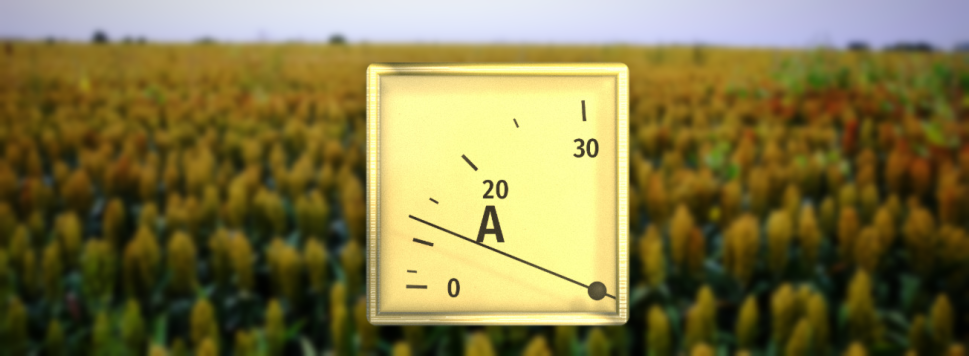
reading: 12.5 (A)
